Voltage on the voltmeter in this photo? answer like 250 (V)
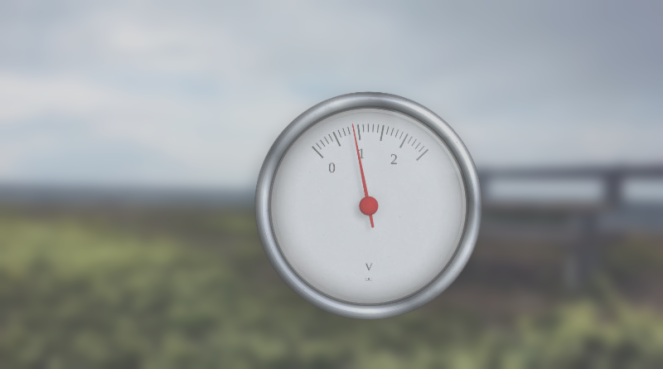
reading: 0.9 (V)
